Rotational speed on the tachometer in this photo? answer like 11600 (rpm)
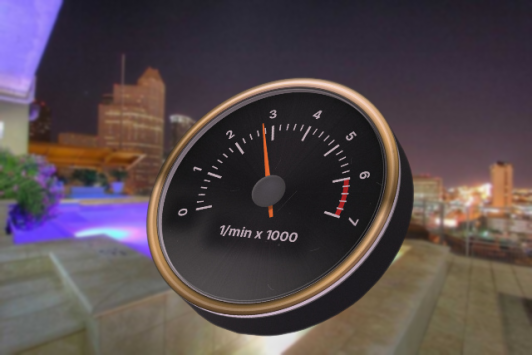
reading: 2800 (rpm)
